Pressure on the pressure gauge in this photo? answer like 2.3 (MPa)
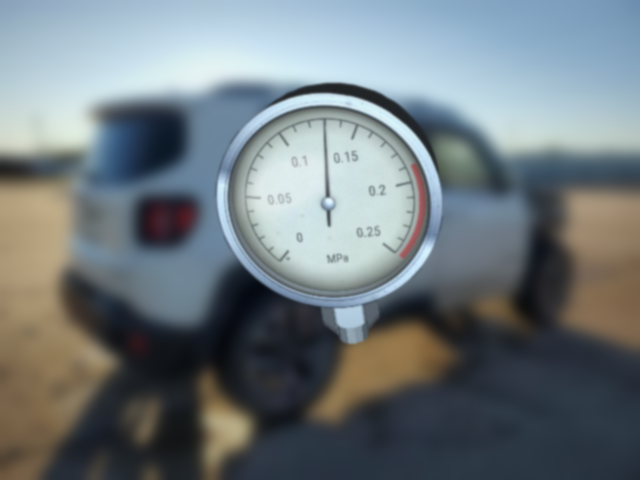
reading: 0.13 (MPa)
